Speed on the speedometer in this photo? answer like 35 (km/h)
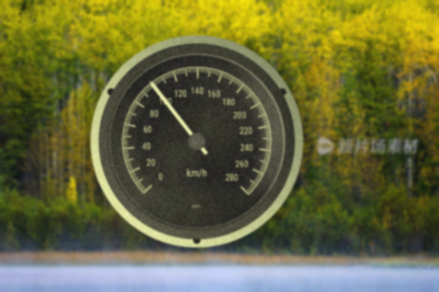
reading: 100 (km/h)
